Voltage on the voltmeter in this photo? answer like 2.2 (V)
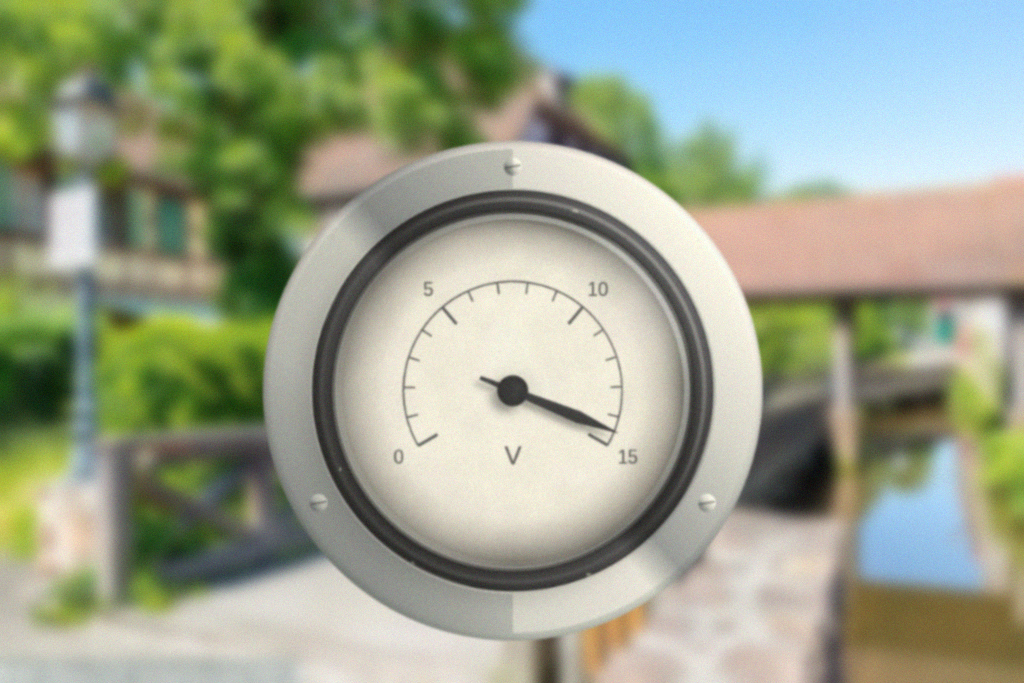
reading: 14.5 (V)
